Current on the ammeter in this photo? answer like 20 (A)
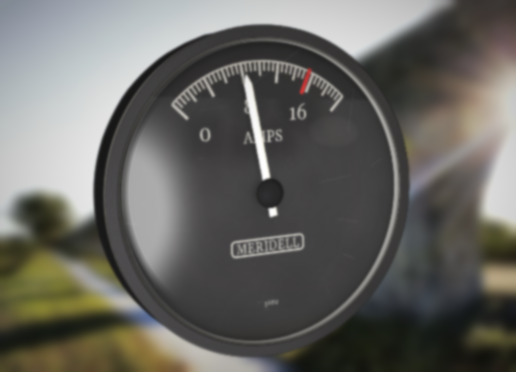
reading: 8 (A)
